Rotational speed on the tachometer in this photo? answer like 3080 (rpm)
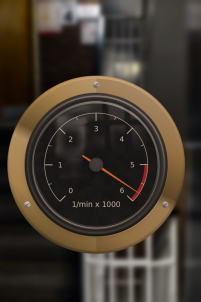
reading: 5750 (rpm)
